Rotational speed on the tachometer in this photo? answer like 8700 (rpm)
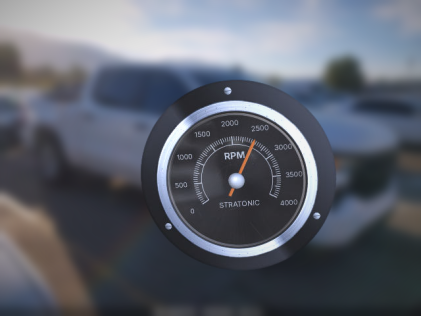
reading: 2500 (rpm)
